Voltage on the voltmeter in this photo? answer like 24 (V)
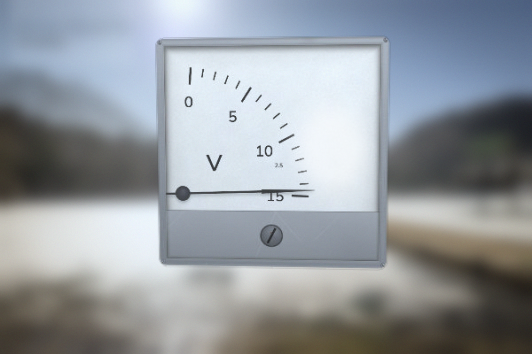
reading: 14.5 (V)
